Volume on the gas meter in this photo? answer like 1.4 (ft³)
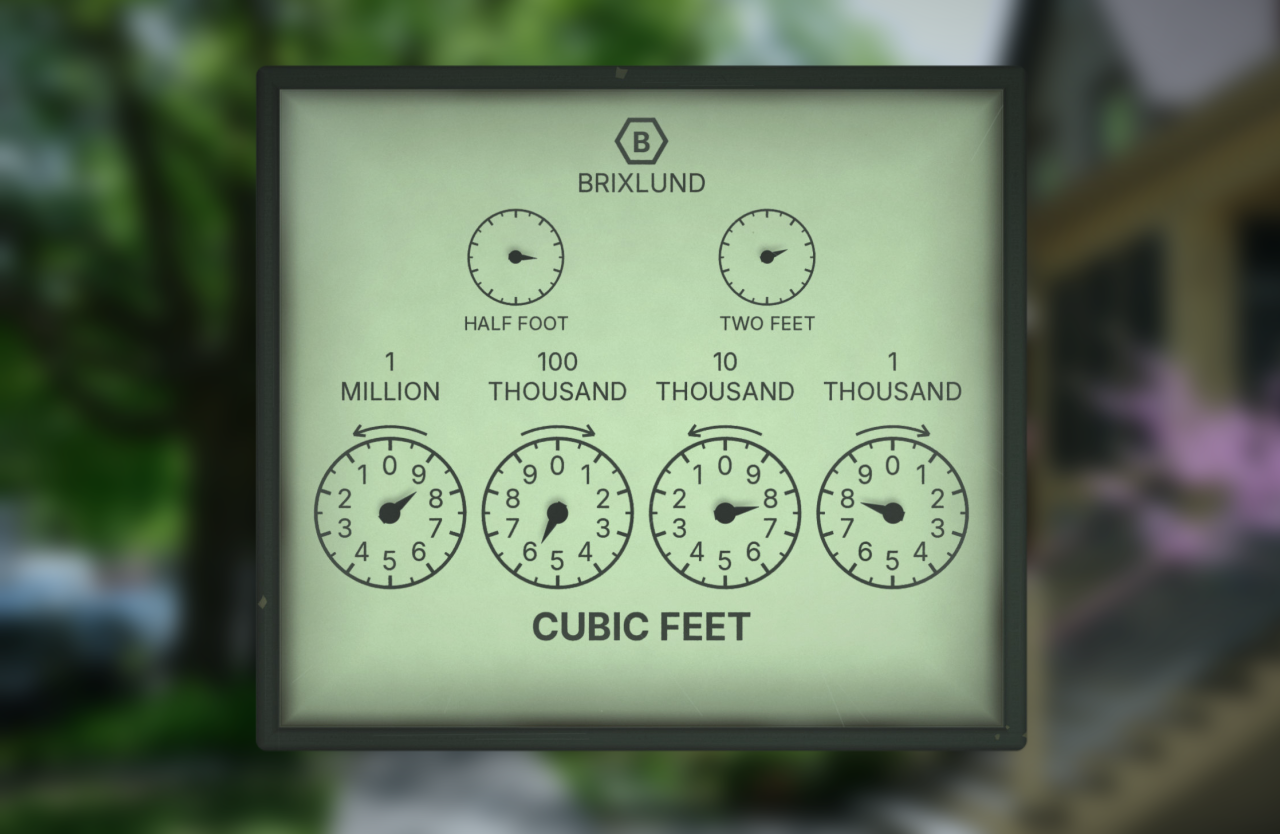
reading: 857800 (ft³)
